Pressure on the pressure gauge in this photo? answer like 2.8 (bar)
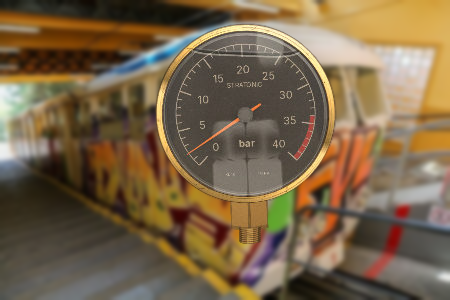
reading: 2 (bar)
